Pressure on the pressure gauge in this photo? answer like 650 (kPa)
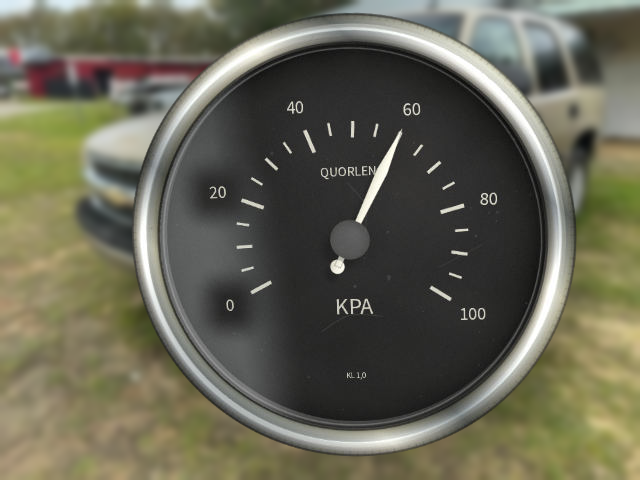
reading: 60 (kPa)
